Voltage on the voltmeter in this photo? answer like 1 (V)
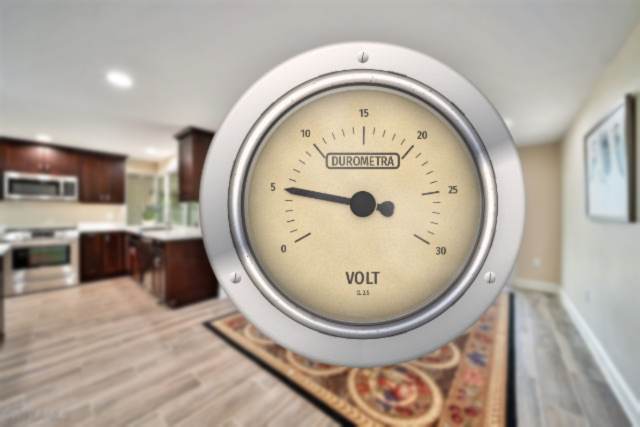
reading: 5 (V)
